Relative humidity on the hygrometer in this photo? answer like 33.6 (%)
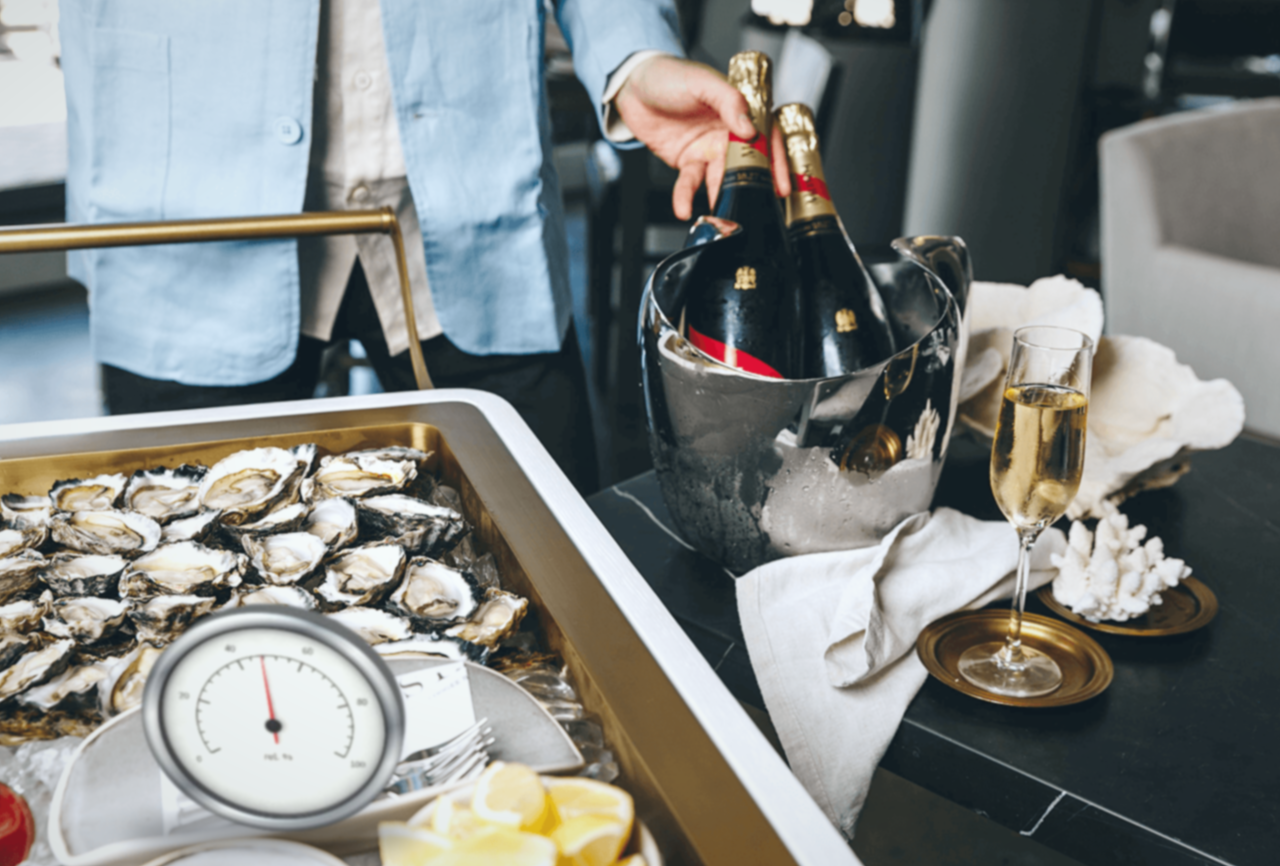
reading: 48 (%)
